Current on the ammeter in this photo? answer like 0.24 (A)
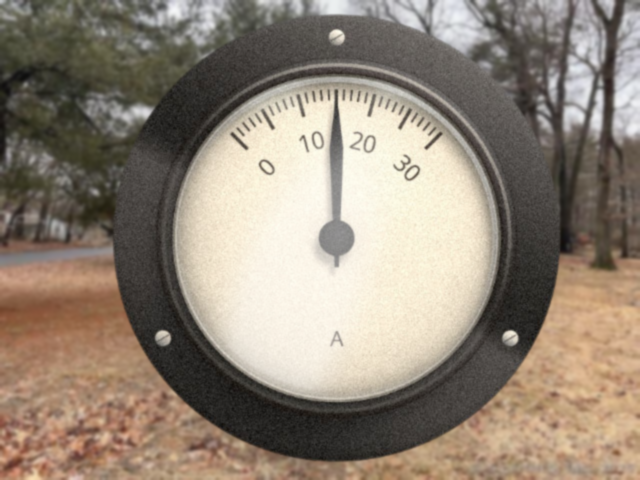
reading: 15 (A)
